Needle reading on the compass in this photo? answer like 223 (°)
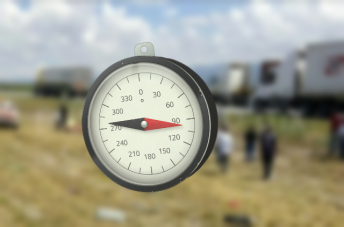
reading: 97.5 (°)
